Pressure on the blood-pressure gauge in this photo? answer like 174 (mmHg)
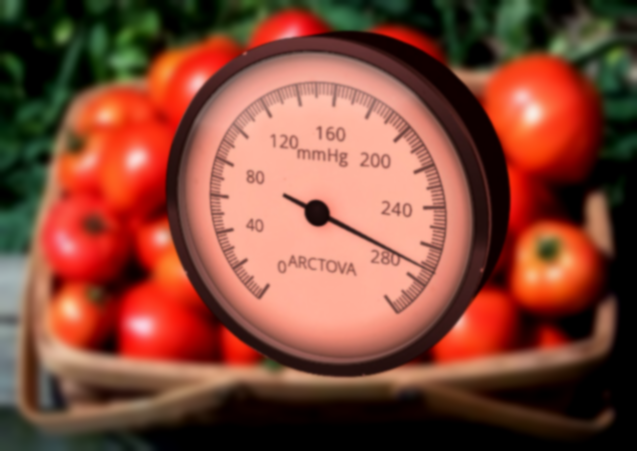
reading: 270 (mmHg)
